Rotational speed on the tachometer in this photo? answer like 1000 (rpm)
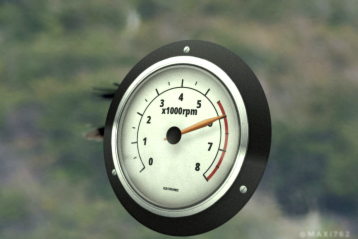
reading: 6000 (rpm)
